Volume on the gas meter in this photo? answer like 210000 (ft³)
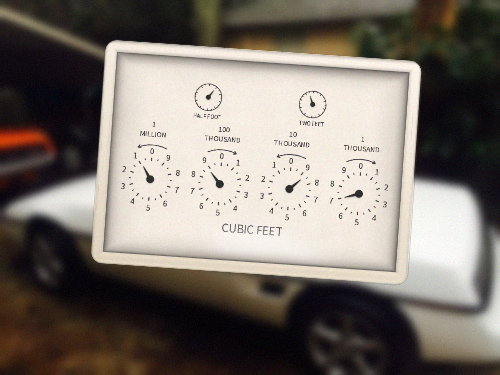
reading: 88700 (ft³)
